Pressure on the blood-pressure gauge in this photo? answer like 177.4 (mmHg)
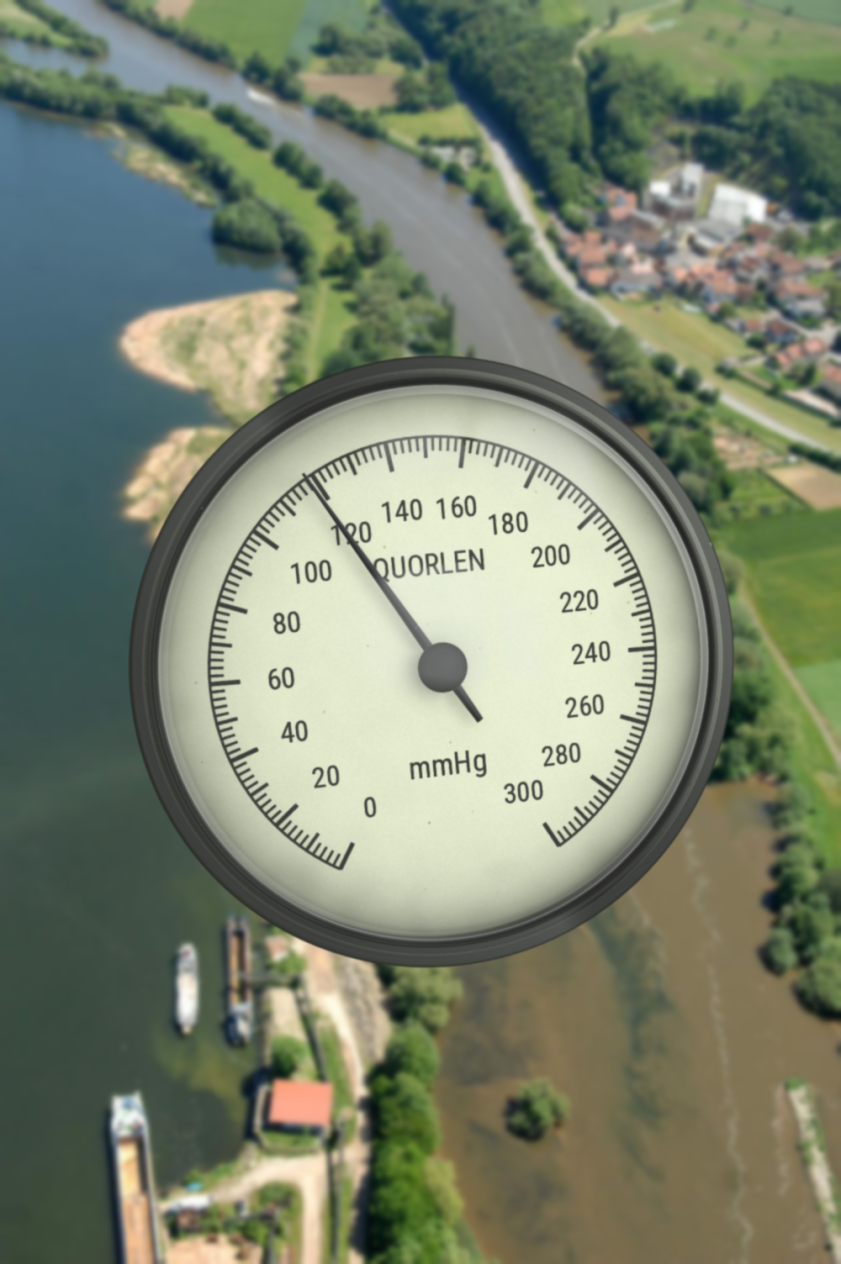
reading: 118 (mmHg)
